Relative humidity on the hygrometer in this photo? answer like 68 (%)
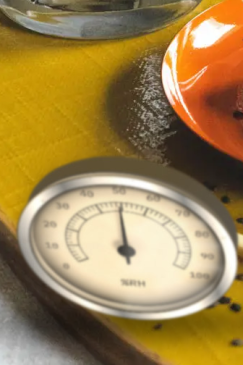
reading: 50 (%)
